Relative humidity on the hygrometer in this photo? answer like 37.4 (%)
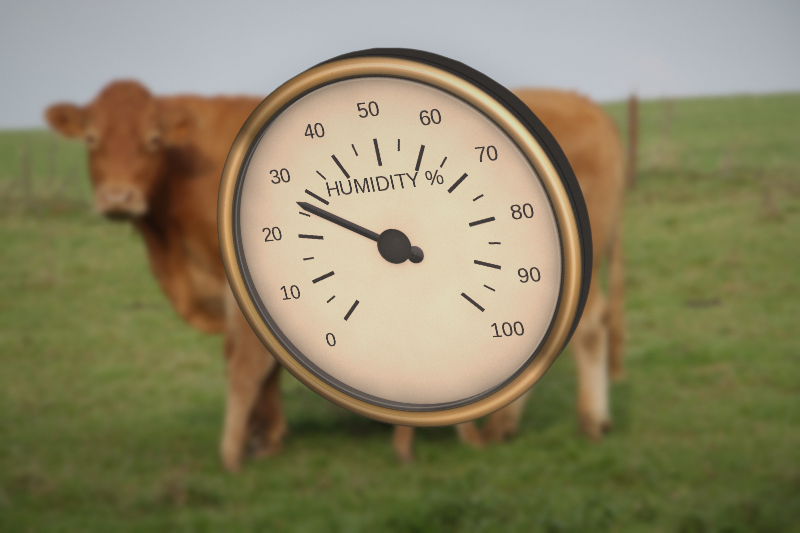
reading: 27.5 (%)
